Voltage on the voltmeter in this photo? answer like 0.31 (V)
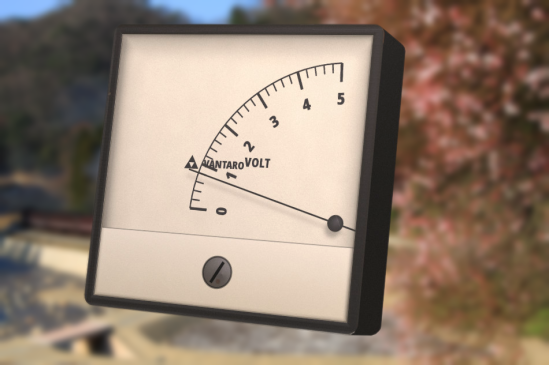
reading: 0.8 (V)
